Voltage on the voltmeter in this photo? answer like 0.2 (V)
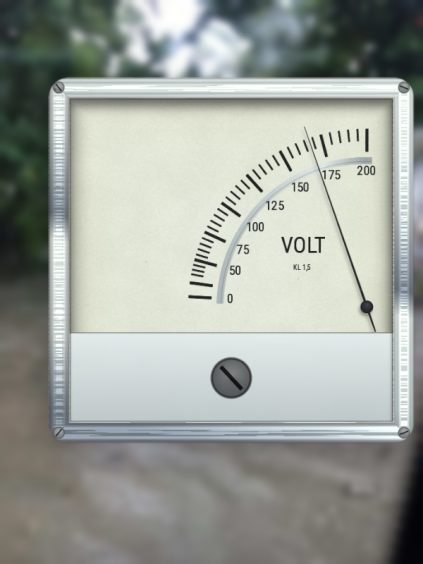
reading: 167.5 (V)
